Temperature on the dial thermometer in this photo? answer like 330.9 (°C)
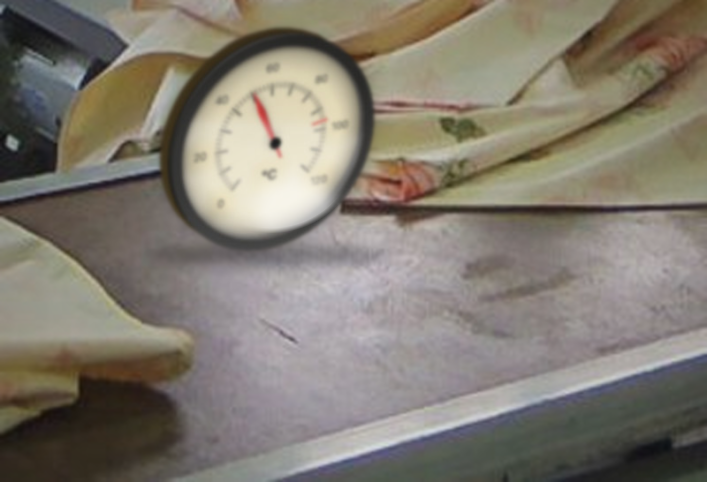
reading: 50 (°C)
